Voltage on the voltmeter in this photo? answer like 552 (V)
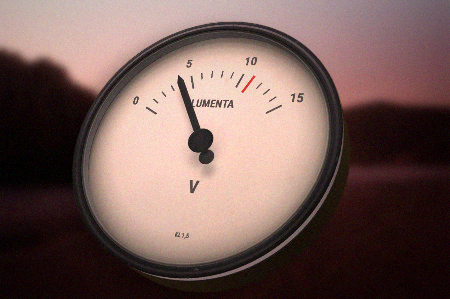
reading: 4 (V)
